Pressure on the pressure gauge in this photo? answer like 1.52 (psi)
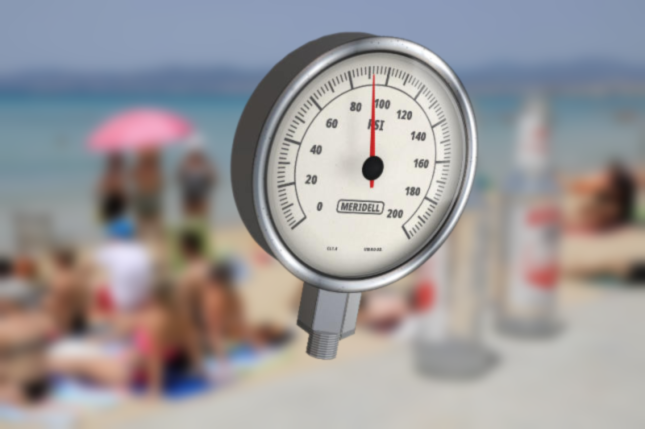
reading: 90 (psi)
